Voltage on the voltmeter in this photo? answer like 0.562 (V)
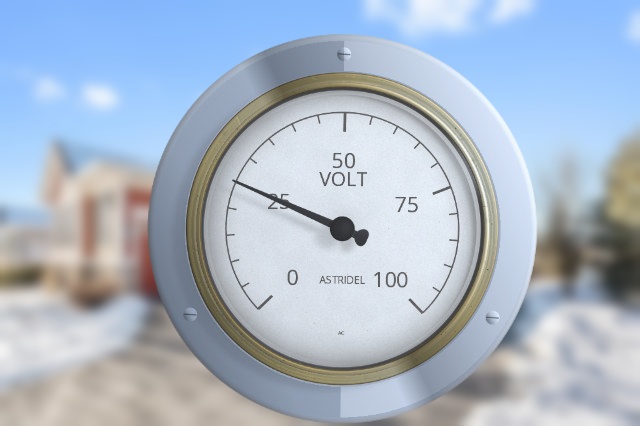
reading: 25 (V)
